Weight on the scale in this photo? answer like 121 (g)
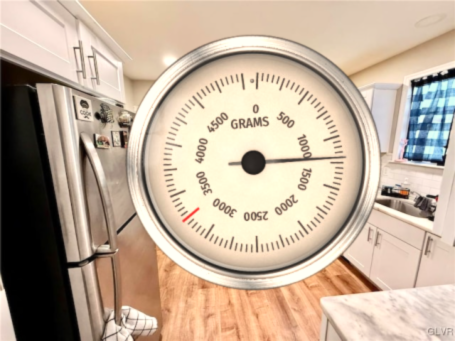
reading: 1200 (g)
